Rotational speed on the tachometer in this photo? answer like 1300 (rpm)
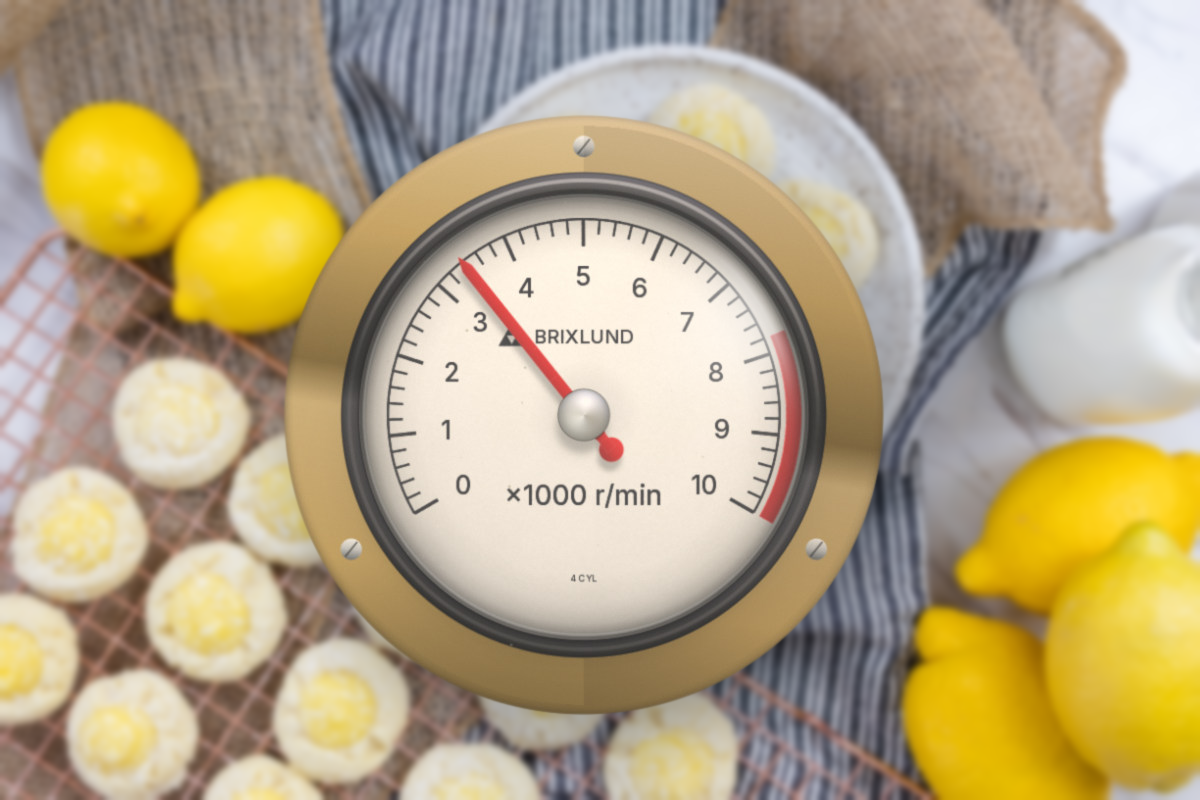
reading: 3400 (rpm)
